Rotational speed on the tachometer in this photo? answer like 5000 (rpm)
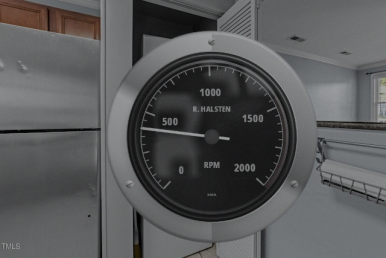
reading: 400 (rpm)
